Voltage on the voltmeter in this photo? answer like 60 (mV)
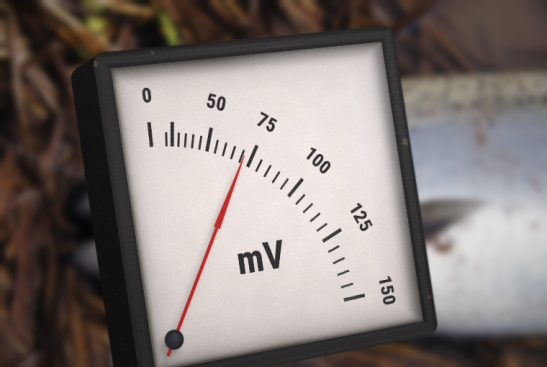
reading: 70 (mV)
